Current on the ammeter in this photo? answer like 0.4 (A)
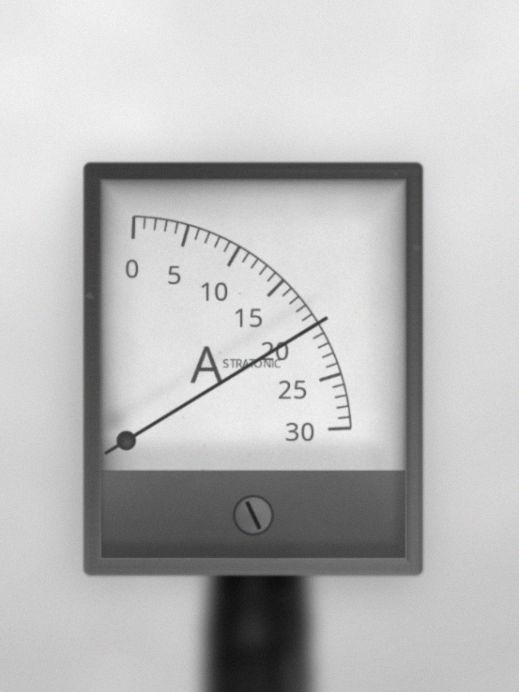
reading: 20 (A)
